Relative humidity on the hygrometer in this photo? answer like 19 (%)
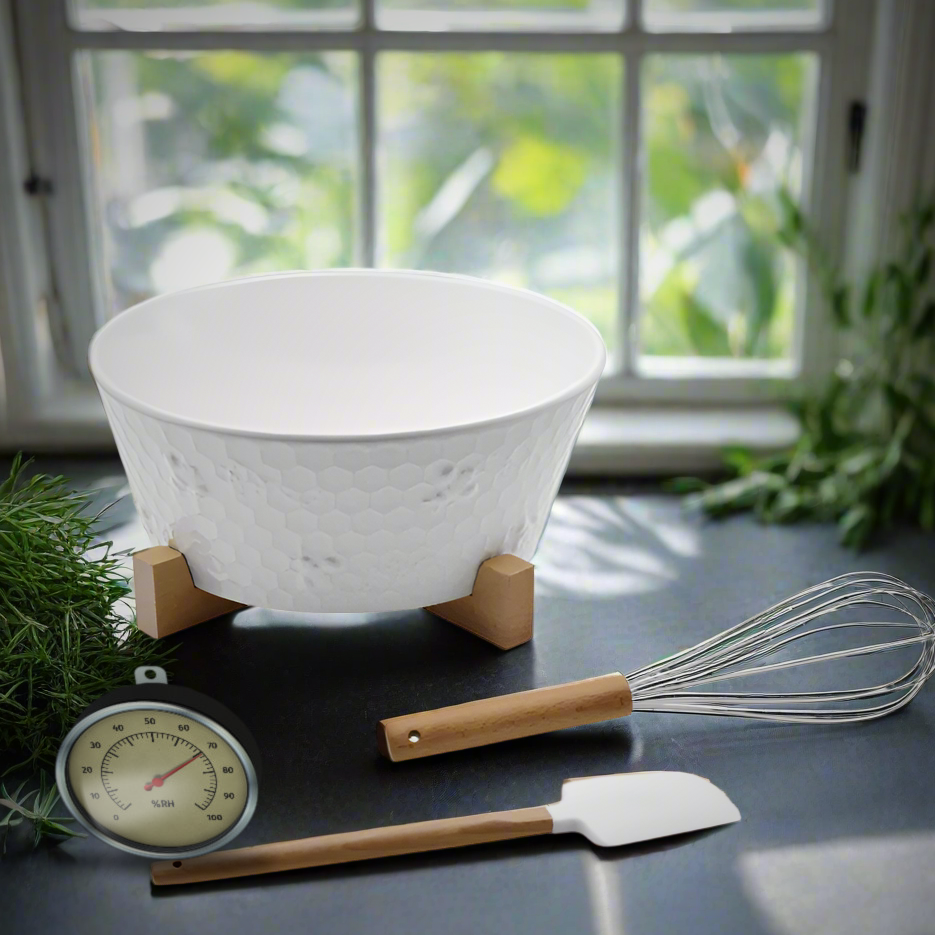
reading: 70 (%)
